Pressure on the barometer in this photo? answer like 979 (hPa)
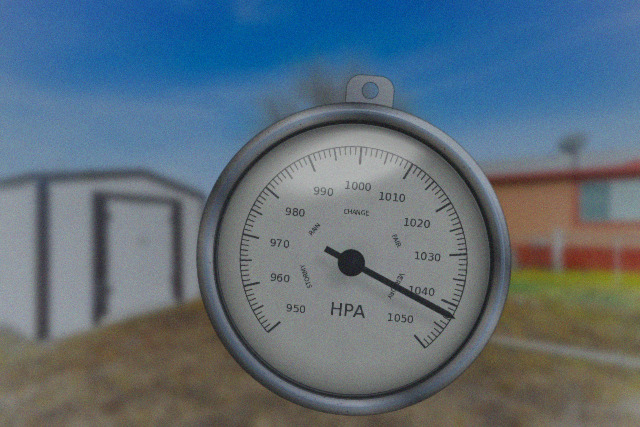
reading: 1042 (hPa)
